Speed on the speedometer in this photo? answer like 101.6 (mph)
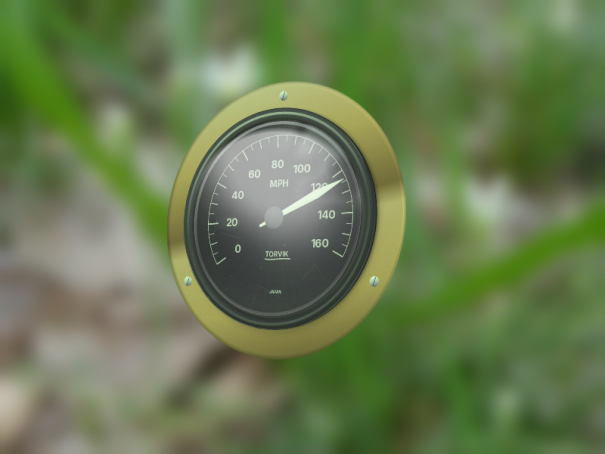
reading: 125 (mph)
